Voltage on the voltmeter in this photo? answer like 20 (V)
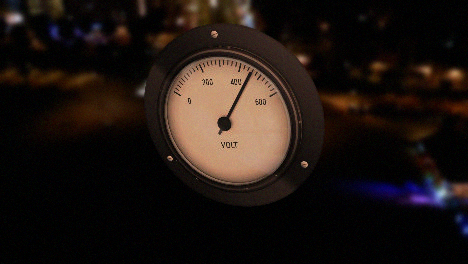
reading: 460 (V)
